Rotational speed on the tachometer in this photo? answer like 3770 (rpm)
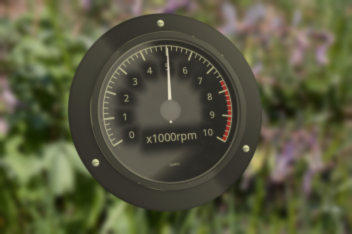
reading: 5000 (rpm)
